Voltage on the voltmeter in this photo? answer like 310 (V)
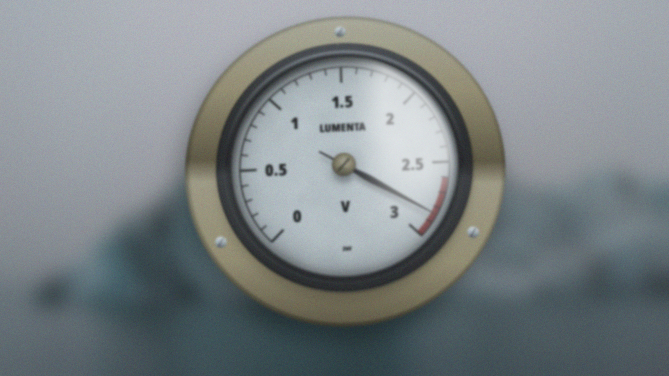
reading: 2.85 (V)
